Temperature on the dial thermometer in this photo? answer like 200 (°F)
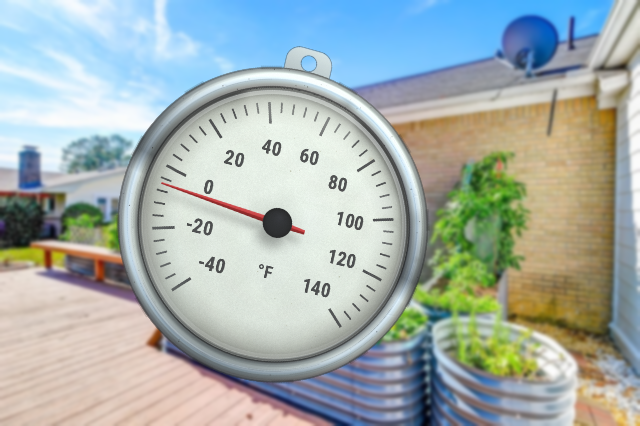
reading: -6 (°F)
